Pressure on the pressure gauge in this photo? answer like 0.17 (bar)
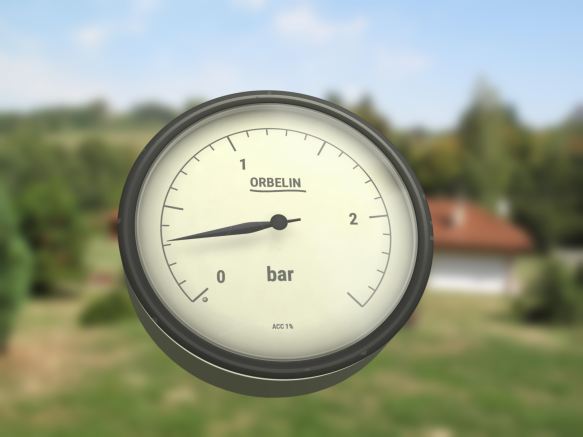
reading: 0.3 (bar)
